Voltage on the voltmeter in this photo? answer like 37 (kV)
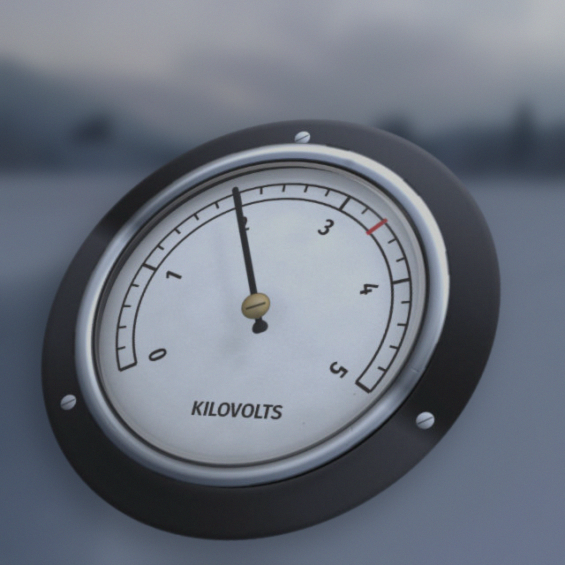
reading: 2 (kV)
